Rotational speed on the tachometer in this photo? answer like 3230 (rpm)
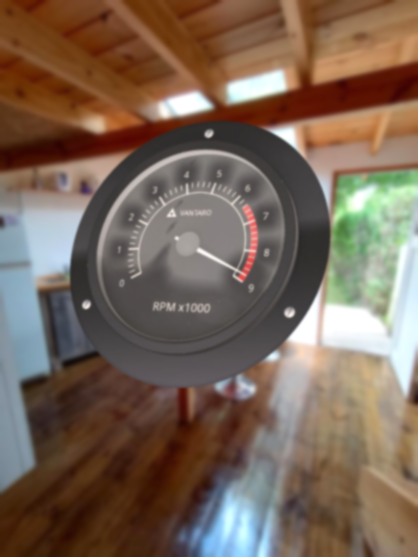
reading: 8800 (rpm)
